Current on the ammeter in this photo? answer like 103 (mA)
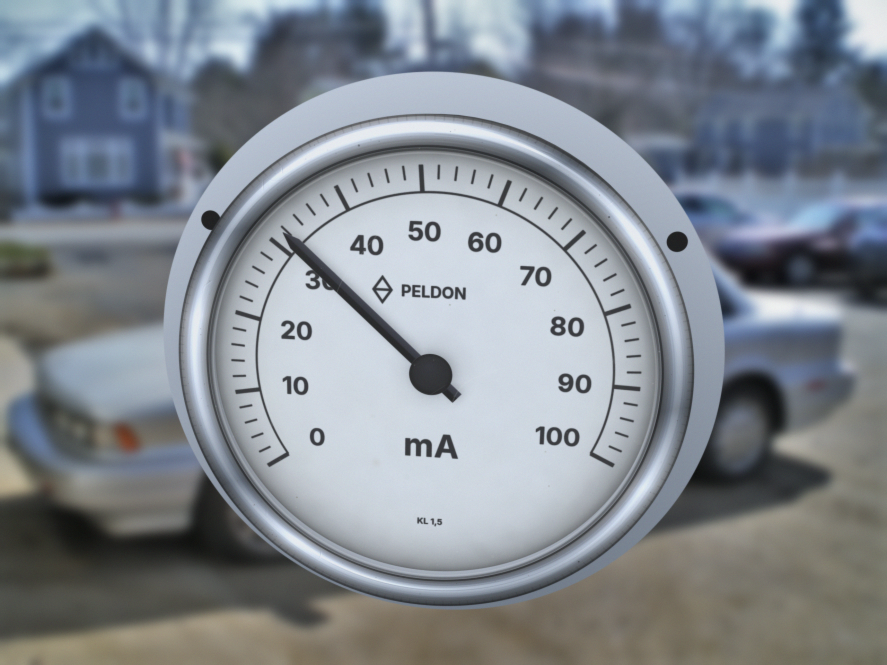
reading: 32 (mA)
